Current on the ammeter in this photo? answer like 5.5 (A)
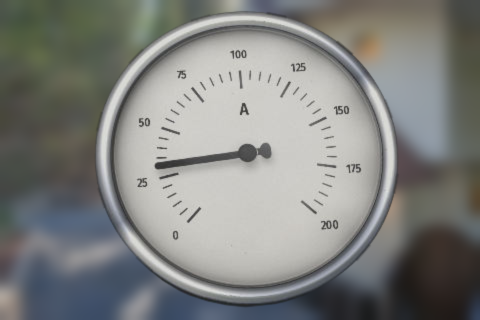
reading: 30 (A)
